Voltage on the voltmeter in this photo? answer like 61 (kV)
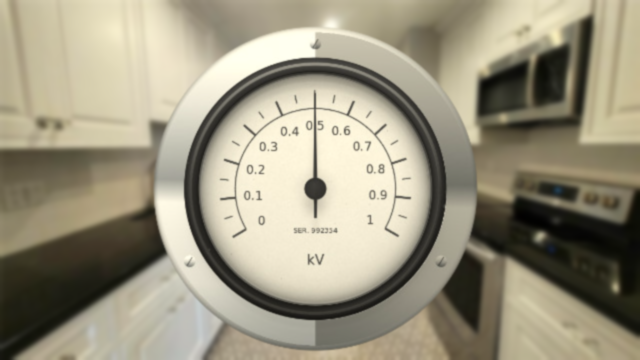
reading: 0.5 (kV)
